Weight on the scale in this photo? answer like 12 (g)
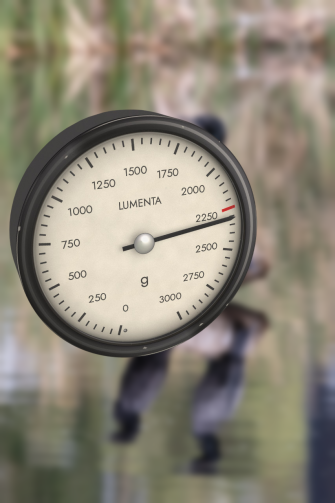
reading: 2300 (g)
